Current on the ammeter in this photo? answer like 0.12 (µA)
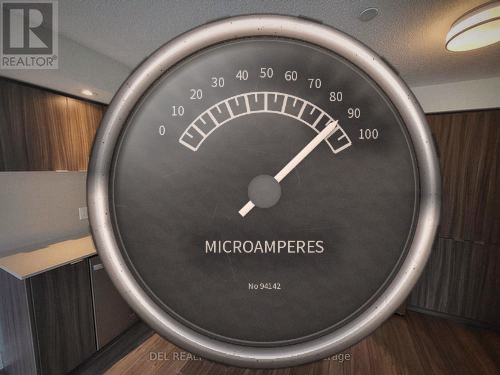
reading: 87.5 (µA)
